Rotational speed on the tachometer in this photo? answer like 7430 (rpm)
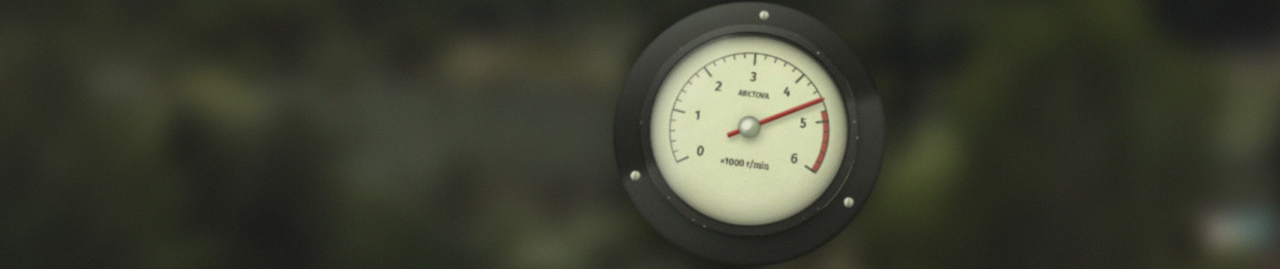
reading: 4600 (rpm)
